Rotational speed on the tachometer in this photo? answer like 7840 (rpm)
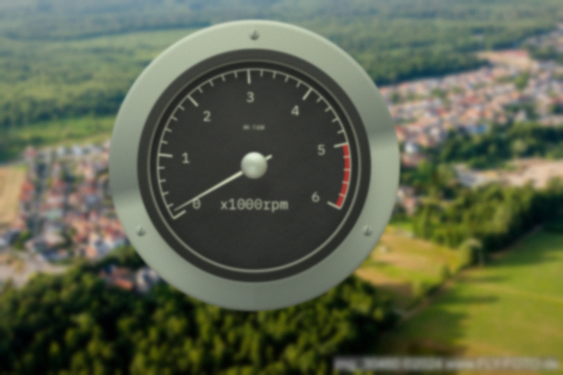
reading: 100 (rpm)
